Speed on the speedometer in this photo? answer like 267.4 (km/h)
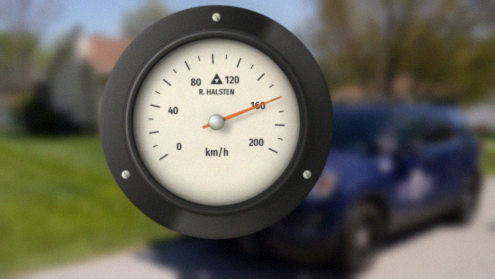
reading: 160 (km/h)
